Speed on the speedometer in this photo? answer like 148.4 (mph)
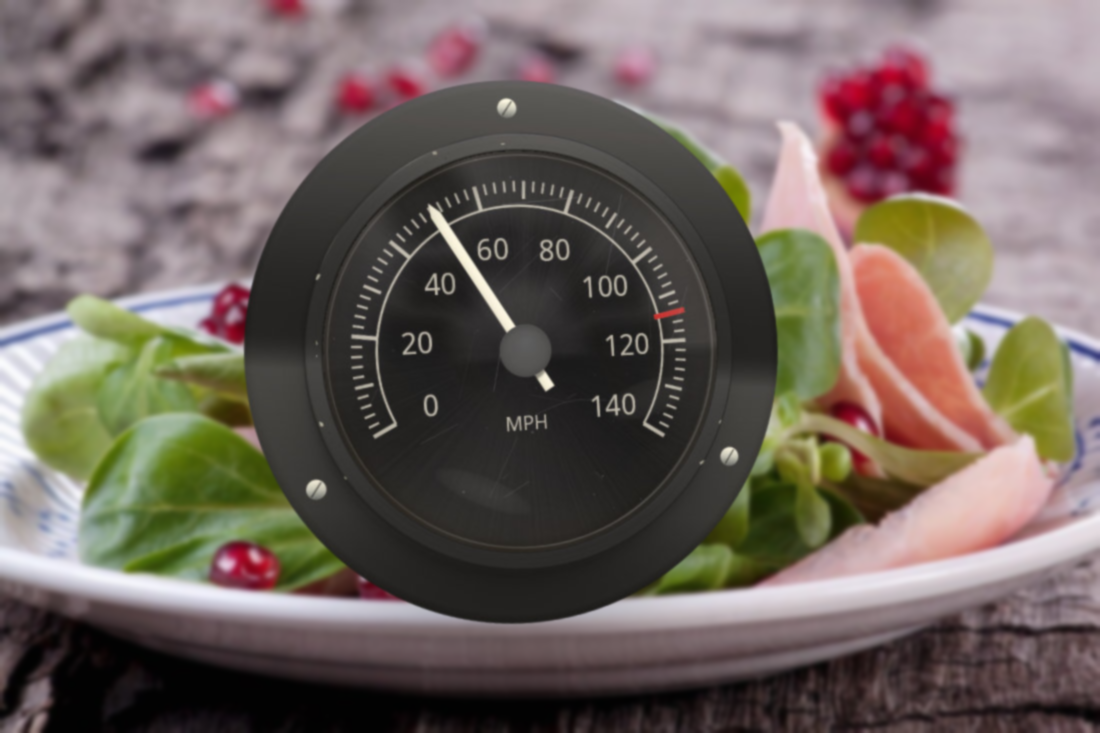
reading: 50 (mph)
